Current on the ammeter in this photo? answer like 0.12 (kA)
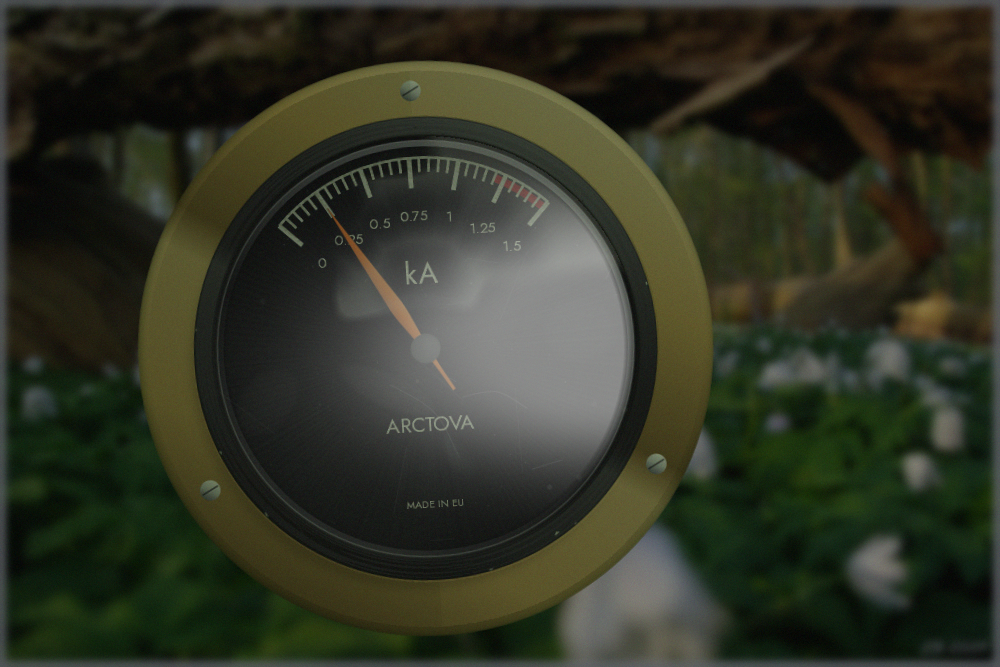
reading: 0.25 (kA)
